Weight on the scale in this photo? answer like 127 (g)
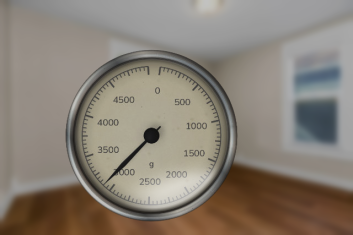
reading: 3100 (g)
